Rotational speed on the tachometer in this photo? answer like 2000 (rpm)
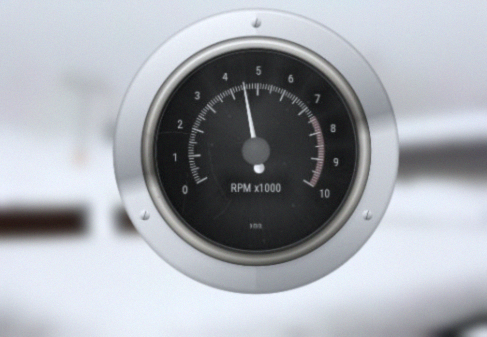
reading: 4500 (rpm)
